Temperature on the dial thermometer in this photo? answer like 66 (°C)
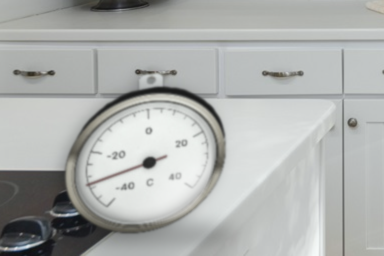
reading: -30 (°C)
